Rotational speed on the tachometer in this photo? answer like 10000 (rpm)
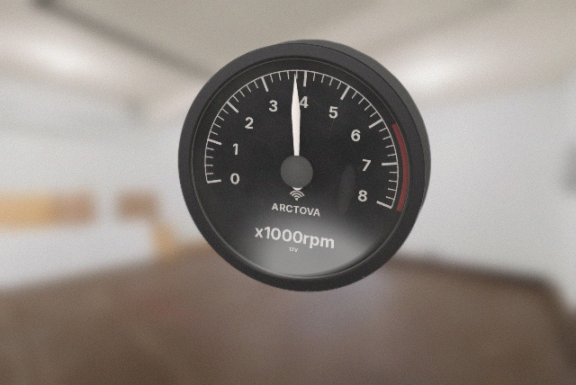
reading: 3800 (rpm)
